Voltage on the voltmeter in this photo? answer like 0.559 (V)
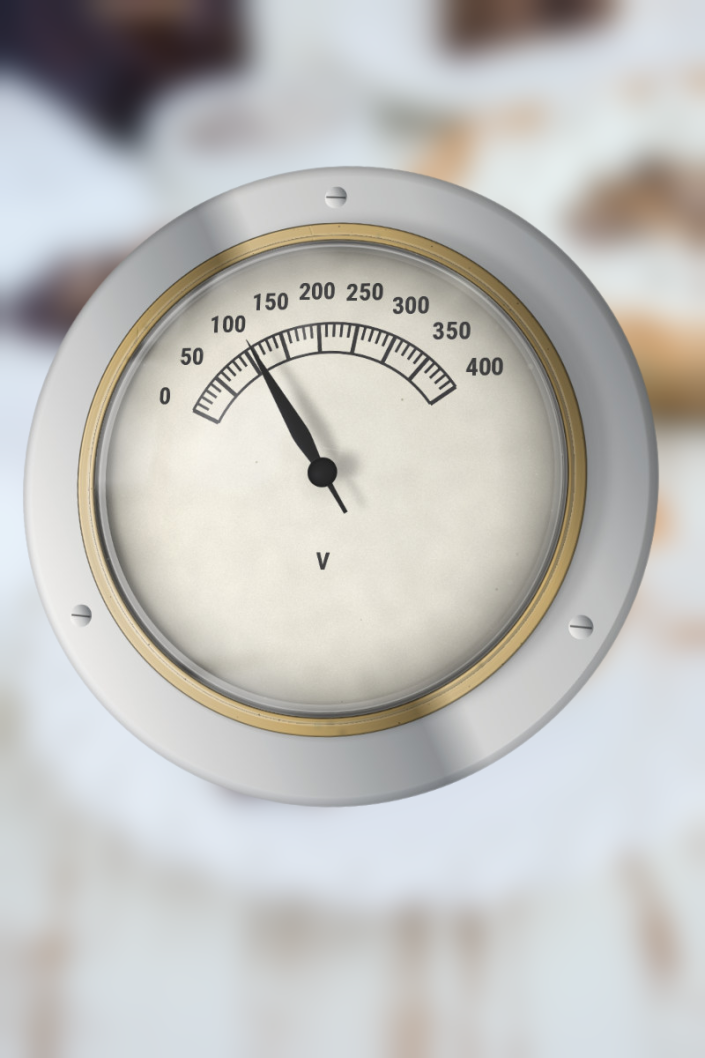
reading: 110 (V)
